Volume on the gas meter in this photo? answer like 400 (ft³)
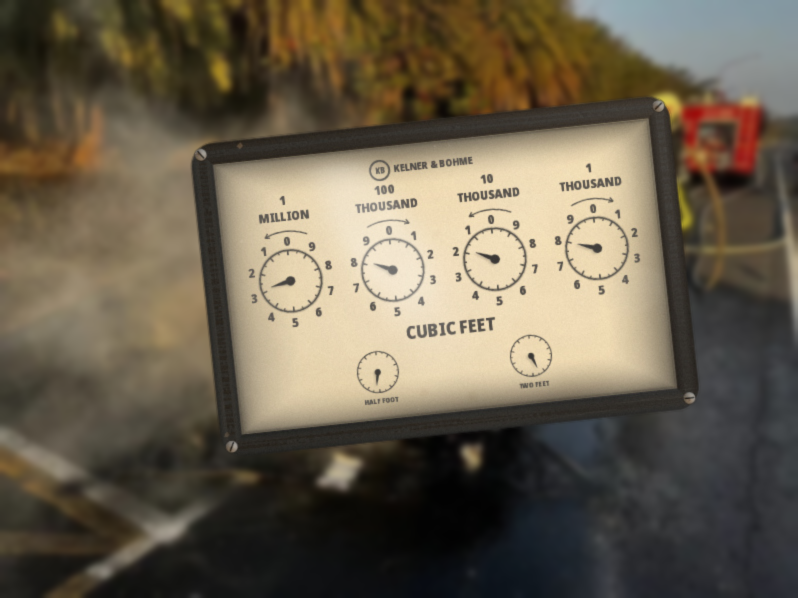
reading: 281800 (ft³)
